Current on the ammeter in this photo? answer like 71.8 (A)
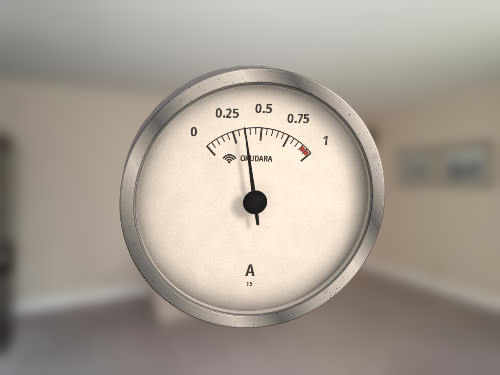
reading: 0.35 (A)
